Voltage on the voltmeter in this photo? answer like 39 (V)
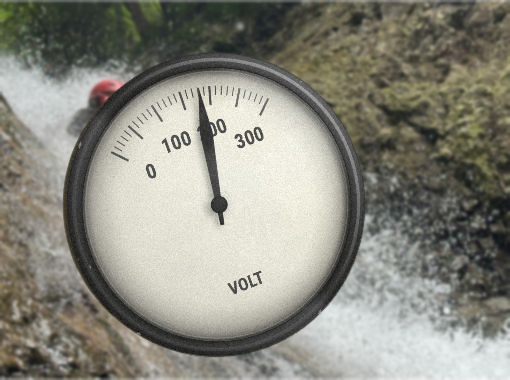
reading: 180 (V)
